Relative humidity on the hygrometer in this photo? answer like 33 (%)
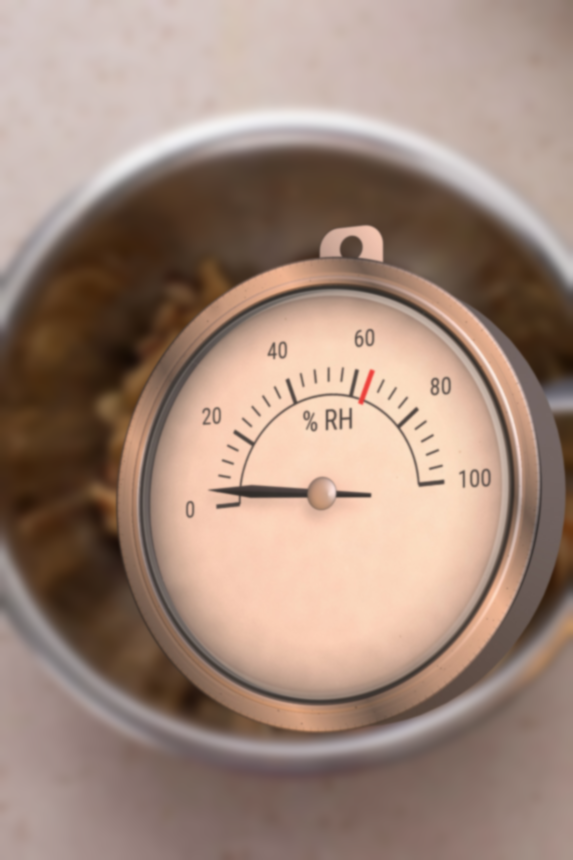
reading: 4 (%)
